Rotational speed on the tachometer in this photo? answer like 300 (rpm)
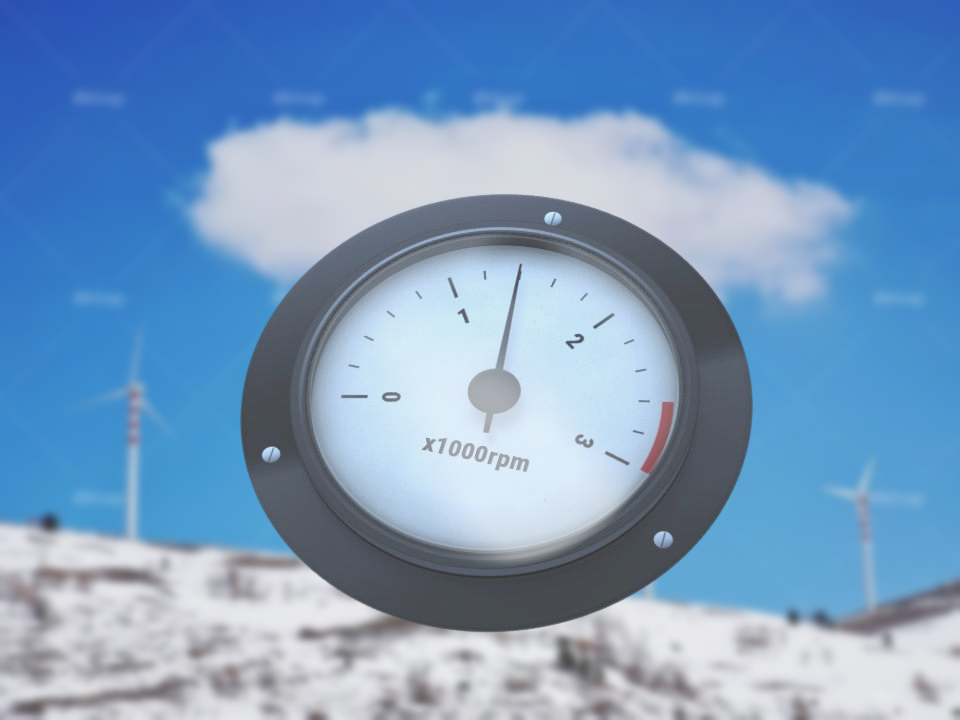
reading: 1400 (rpm)
